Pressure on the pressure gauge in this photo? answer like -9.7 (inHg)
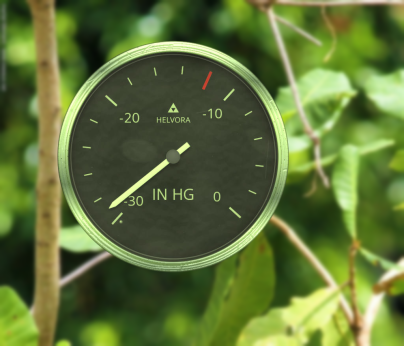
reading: -29 (inHg)
